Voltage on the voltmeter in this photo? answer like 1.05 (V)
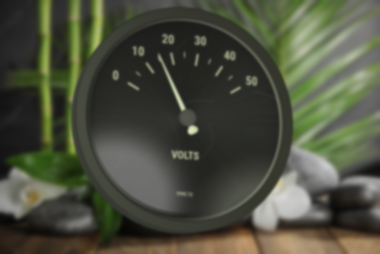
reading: 15 (V)
